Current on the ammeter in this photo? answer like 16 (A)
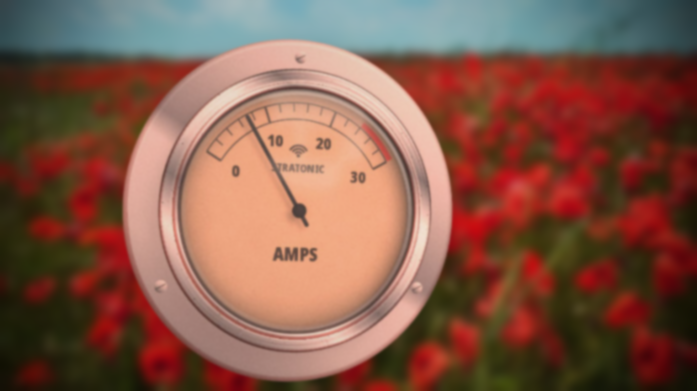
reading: 7 (A)
